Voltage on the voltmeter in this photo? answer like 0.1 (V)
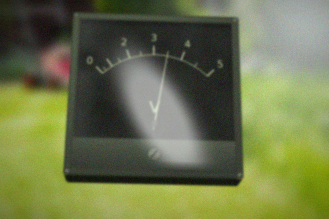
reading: 3.5 (V)
